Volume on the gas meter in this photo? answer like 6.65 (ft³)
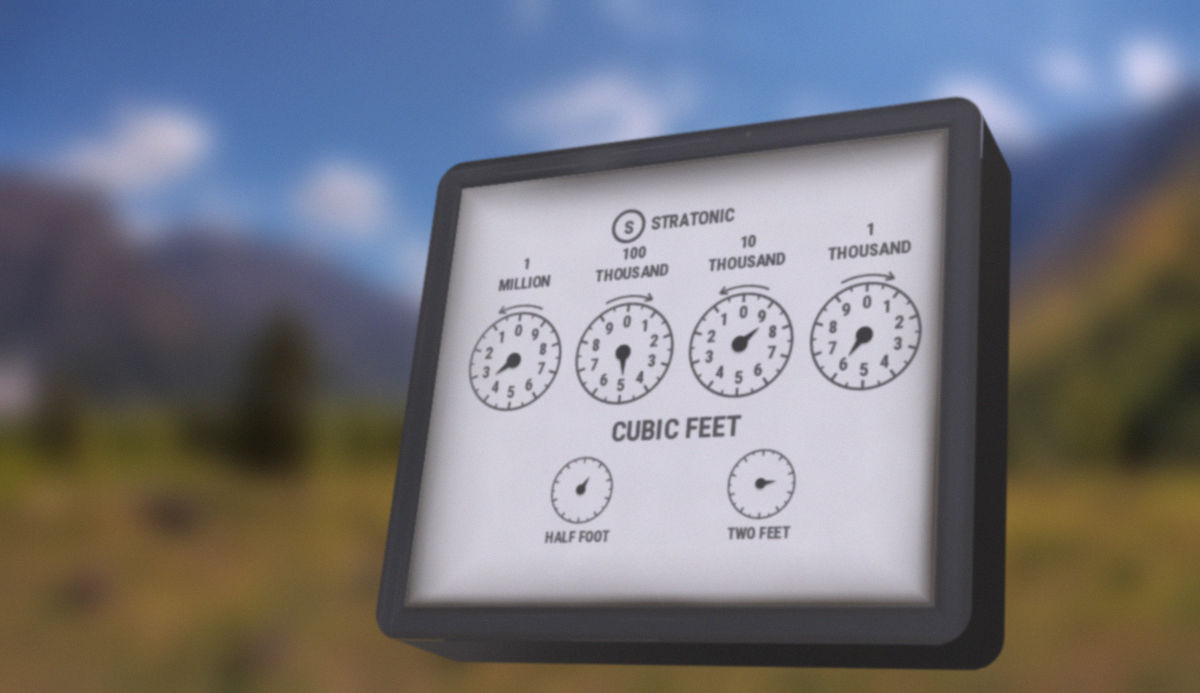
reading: 348600 (ft³)
